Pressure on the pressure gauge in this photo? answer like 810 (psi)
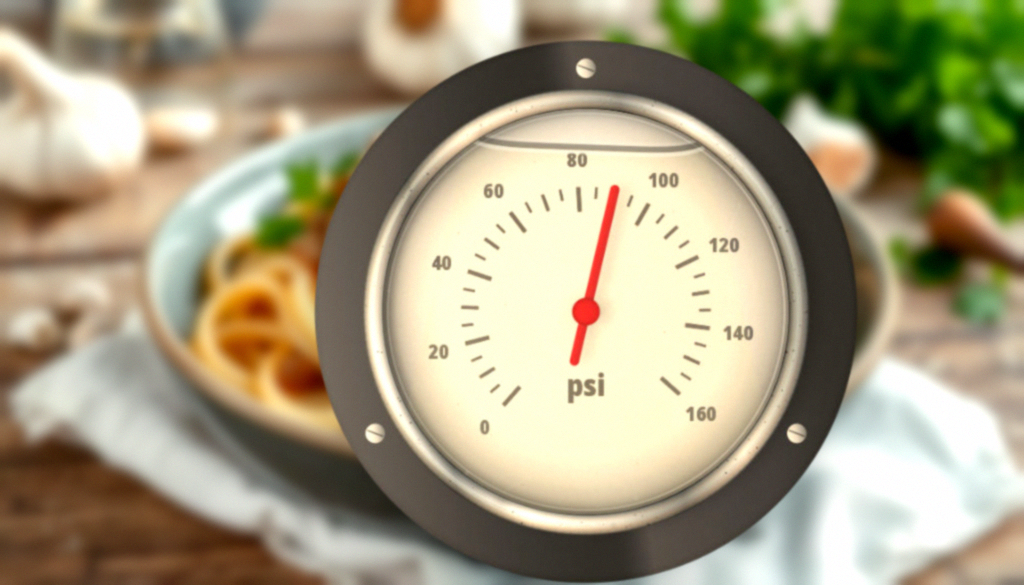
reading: 90 (psi)
